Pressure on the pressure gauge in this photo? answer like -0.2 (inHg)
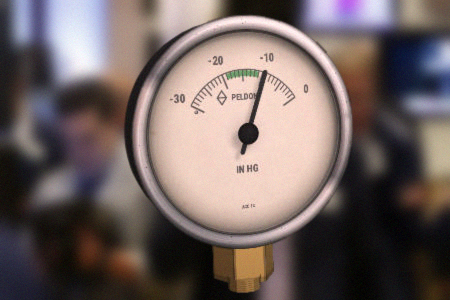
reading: -10 (inHg)
